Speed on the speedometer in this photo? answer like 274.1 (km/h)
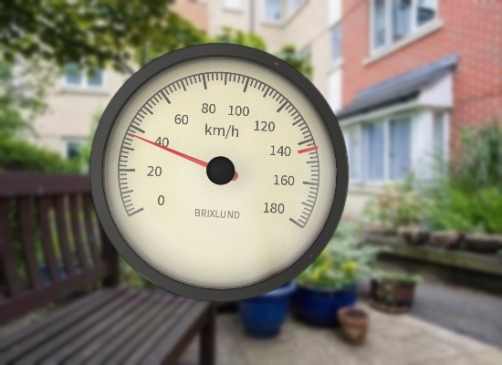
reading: 36 (km/h)
